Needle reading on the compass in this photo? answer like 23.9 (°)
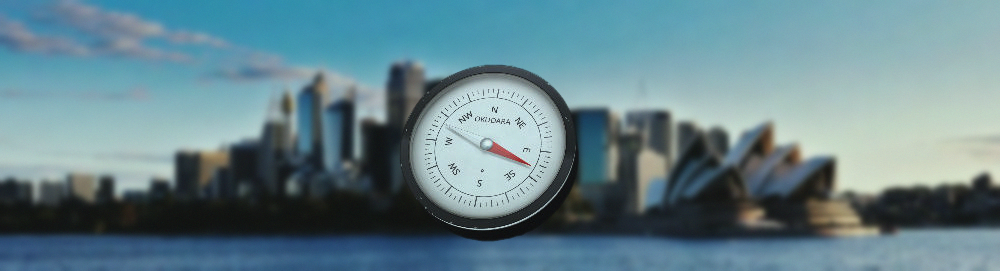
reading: 110 (°)
